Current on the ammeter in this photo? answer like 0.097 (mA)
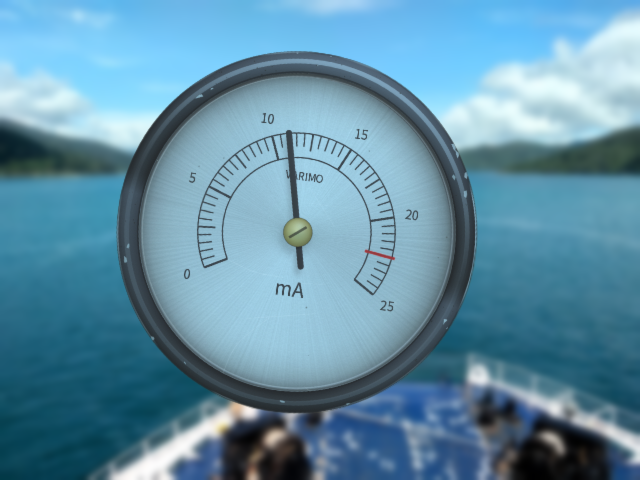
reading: 11 (mA)
